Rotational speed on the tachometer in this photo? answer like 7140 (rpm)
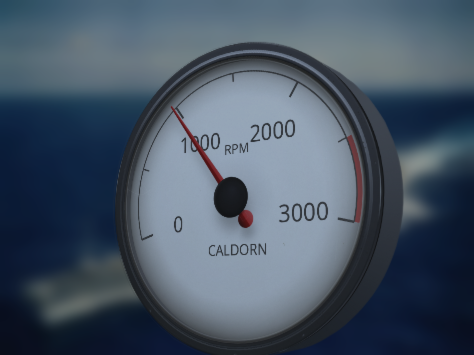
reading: 1000 (rpm)
